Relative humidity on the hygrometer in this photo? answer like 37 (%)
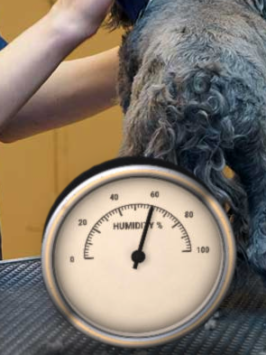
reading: 60 (%)
